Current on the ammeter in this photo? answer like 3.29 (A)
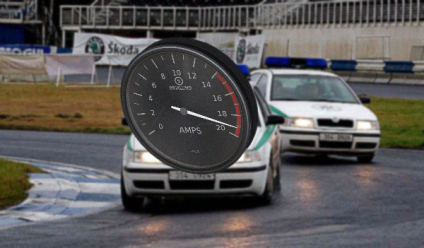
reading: 19 (A)
